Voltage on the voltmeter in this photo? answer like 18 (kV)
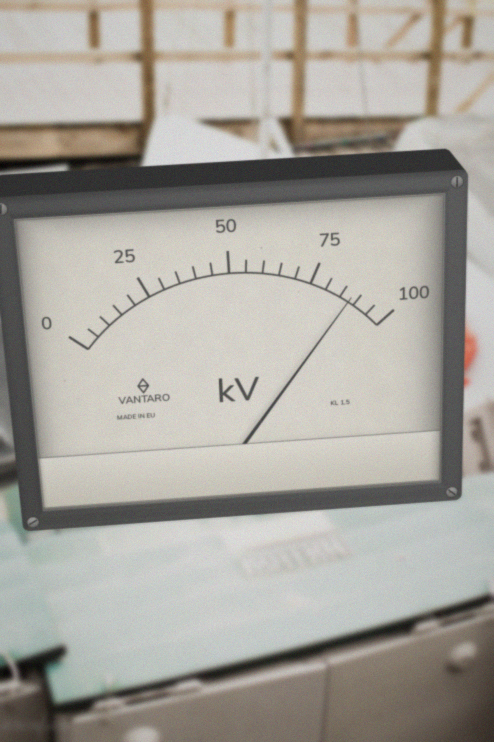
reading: 87.5 (kV)
